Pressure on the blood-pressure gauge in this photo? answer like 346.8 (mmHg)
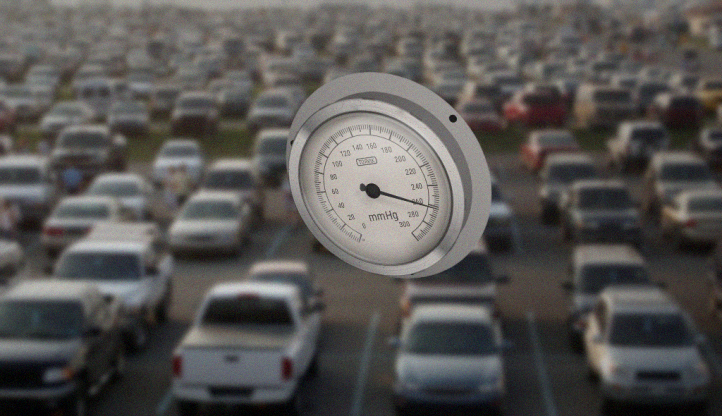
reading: 260 (mmHg)
